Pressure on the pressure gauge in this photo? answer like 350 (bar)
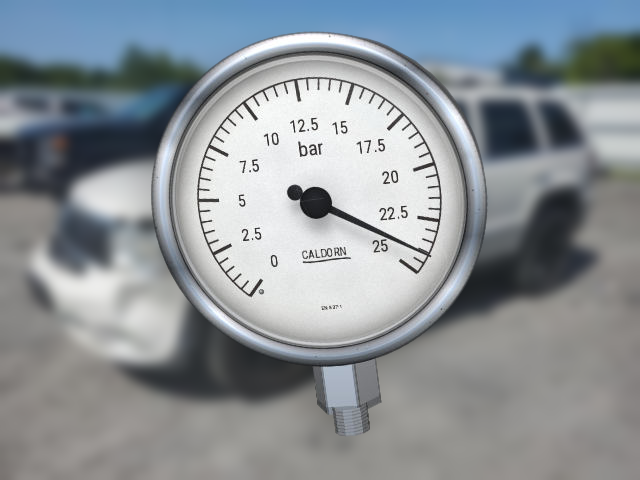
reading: 24 (bar)
